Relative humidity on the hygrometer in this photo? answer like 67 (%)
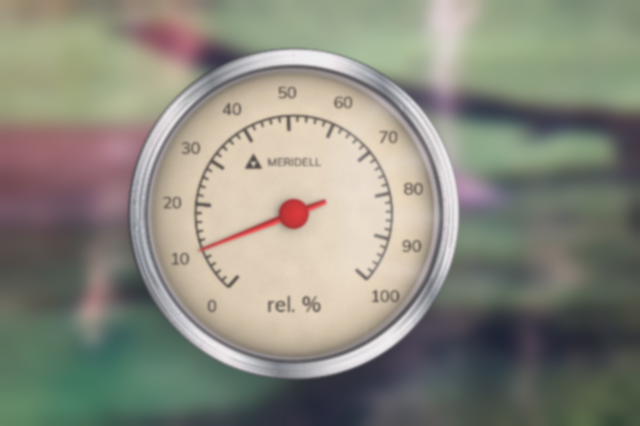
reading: 10 (%)
